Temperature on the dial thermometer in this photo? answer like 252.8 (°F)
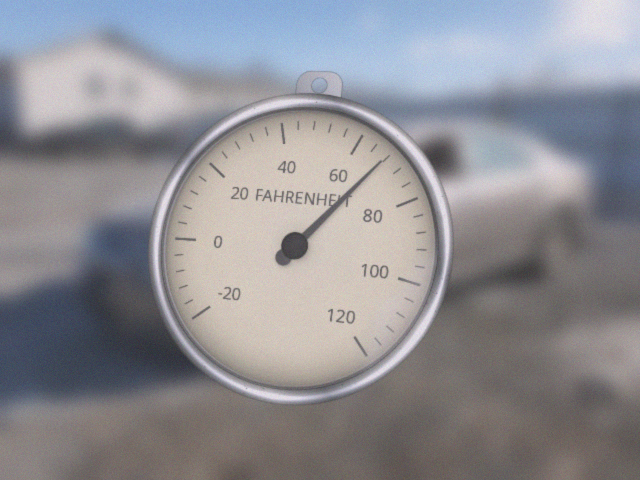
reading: 68 (°F)
